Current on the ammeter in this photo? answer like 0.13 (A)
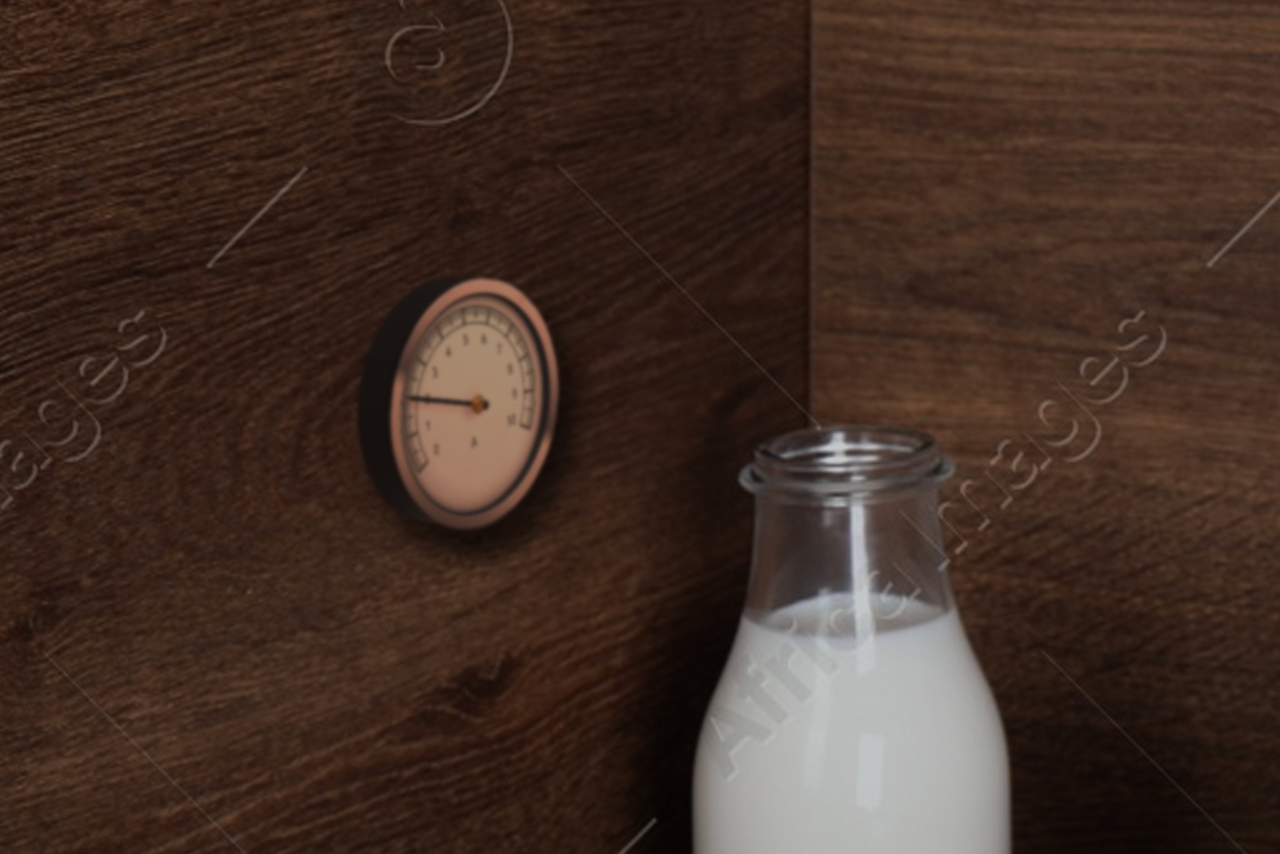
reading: 2 (A)
